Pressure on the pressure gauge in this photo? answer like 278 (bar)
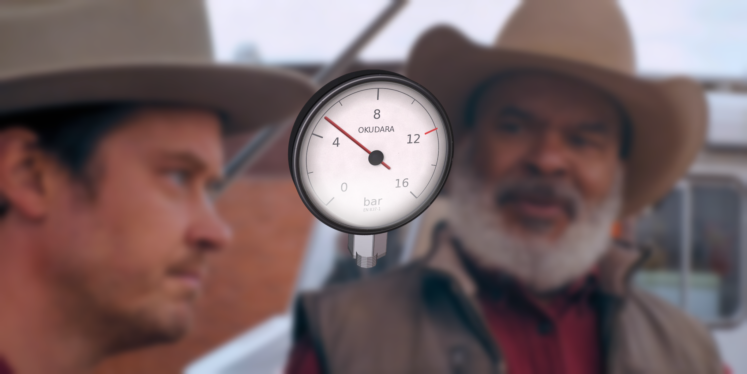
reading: 5 (bar)
